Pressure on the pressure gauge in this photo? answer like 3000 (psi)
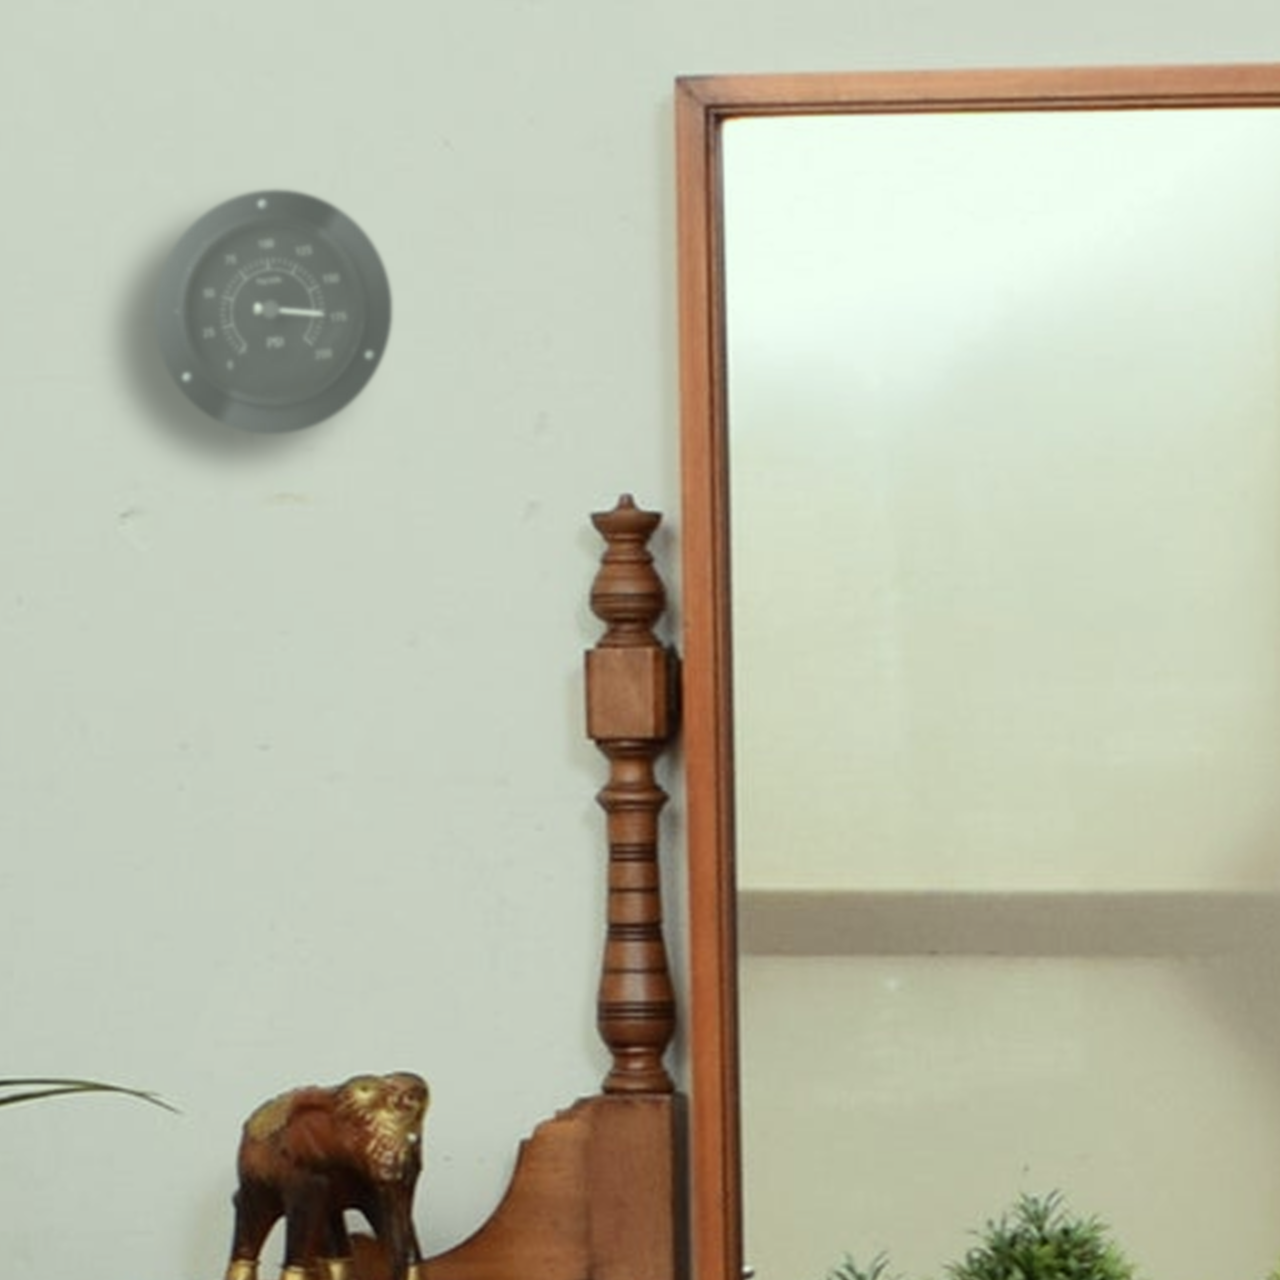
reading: 175 (psi)
